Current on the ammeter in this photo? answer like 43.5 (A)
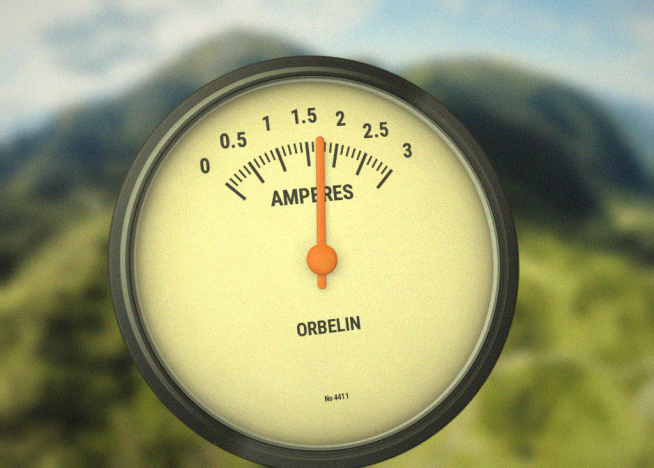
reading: 1.7 (A)
